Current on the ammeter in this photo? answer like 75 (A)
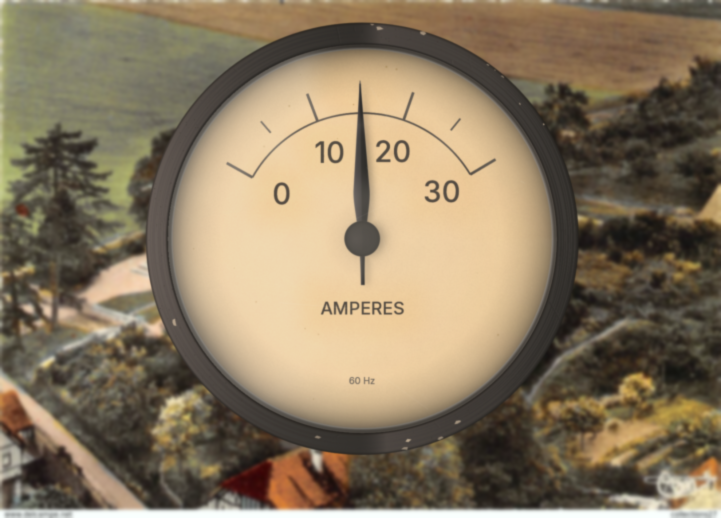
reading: 15 (A)
